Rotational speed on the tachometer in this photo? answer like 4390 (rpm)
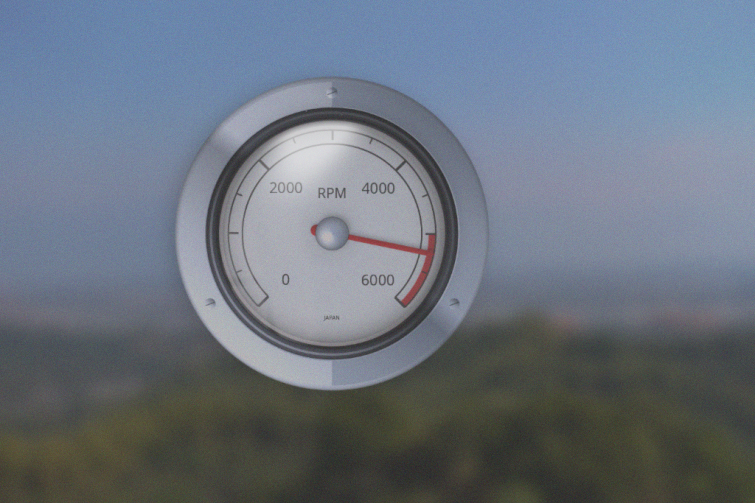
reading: 5250 (rpm)
